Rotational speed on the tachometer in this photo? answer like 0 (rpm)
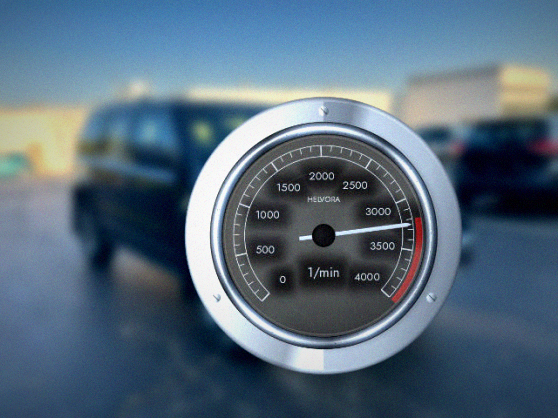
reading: 3250 (rpm)
